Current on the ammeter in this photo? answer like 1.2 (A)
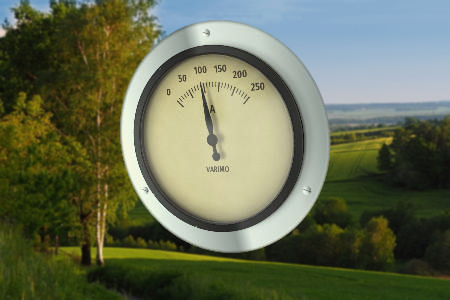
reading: 100 (A)
